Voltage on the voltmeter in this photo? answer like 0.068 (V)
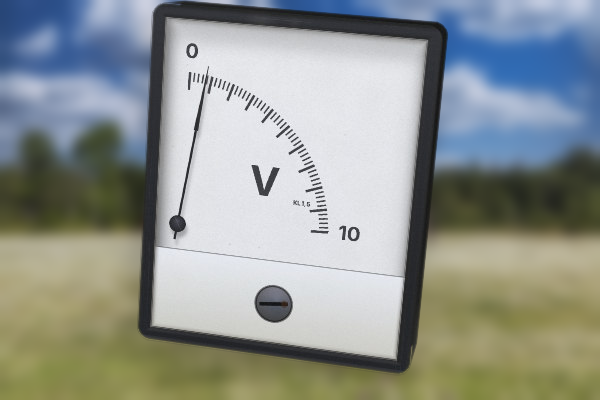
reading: 0.8 (V)
